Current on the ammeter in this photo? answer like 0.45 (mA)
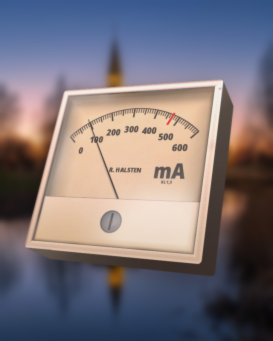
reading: 100 (mA)
